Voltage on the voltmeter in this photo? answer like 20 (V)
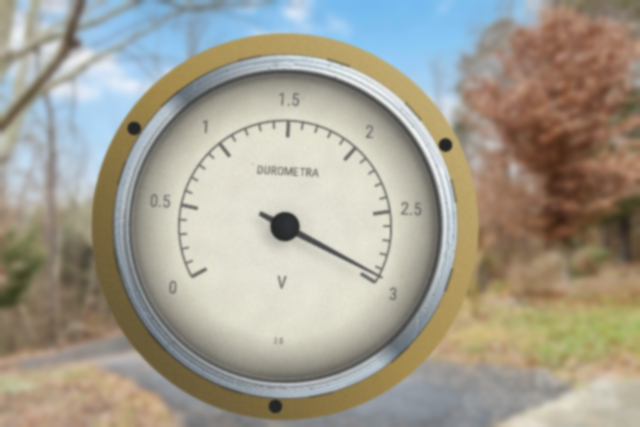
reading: 2.95 (V)
